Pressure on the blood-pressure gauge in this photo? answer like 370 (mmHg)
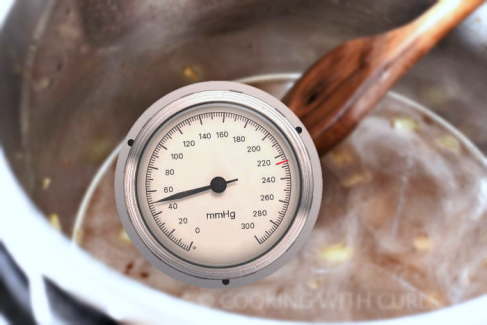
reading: 50 (mmHg)
